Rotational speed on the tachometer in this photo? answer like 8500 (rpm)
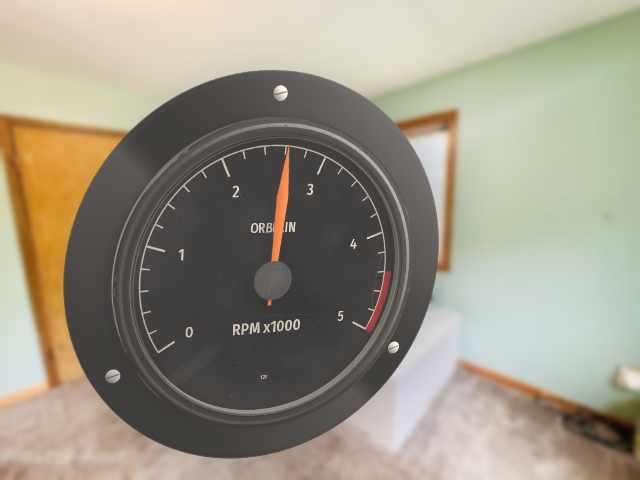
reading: 2600 (rpm)
